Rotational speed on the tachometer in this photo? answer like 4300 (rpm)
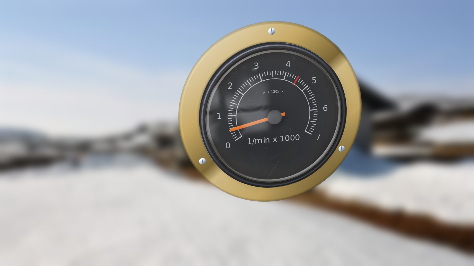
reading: 500 (rpm)
